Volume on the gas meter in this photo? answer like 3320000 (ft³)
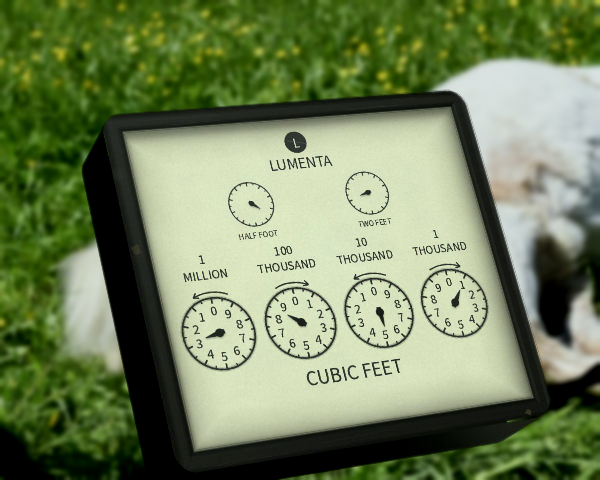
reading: 285100 (ft³)
